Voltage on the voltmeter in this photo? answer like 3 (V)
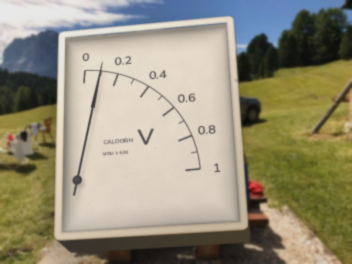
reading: 0.1 (V)
